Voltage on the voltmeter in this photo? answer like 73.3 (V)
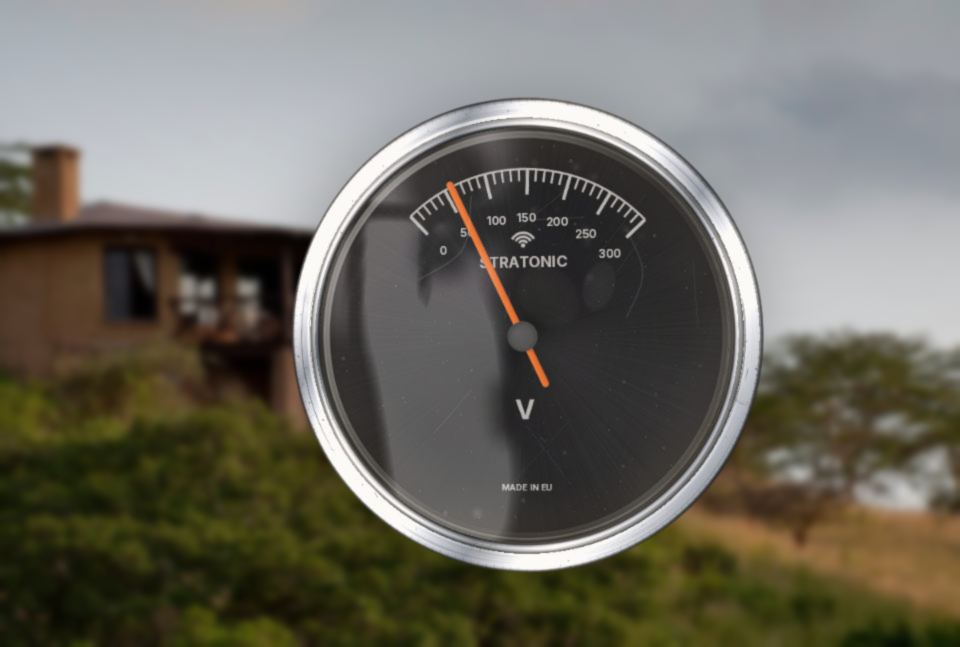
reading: 60 (V)
